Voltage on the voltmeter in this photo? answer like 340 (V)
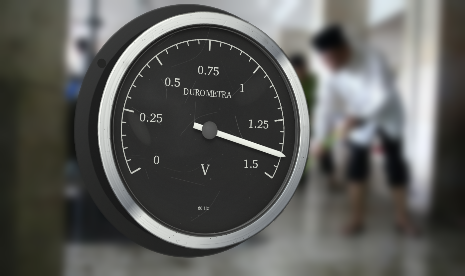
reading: 1.4 (V)
